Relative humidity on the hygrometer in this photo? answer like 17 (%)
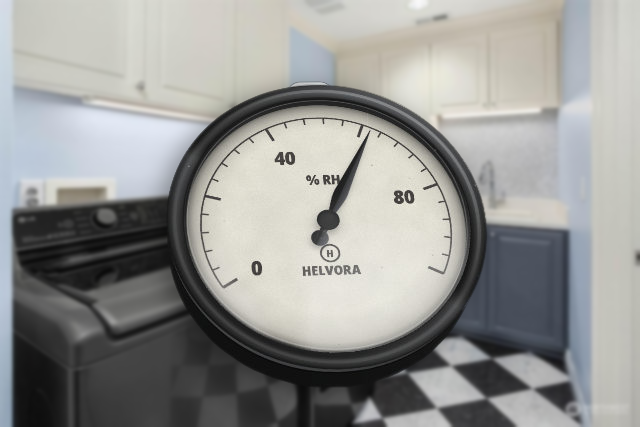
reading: 62 (%)
